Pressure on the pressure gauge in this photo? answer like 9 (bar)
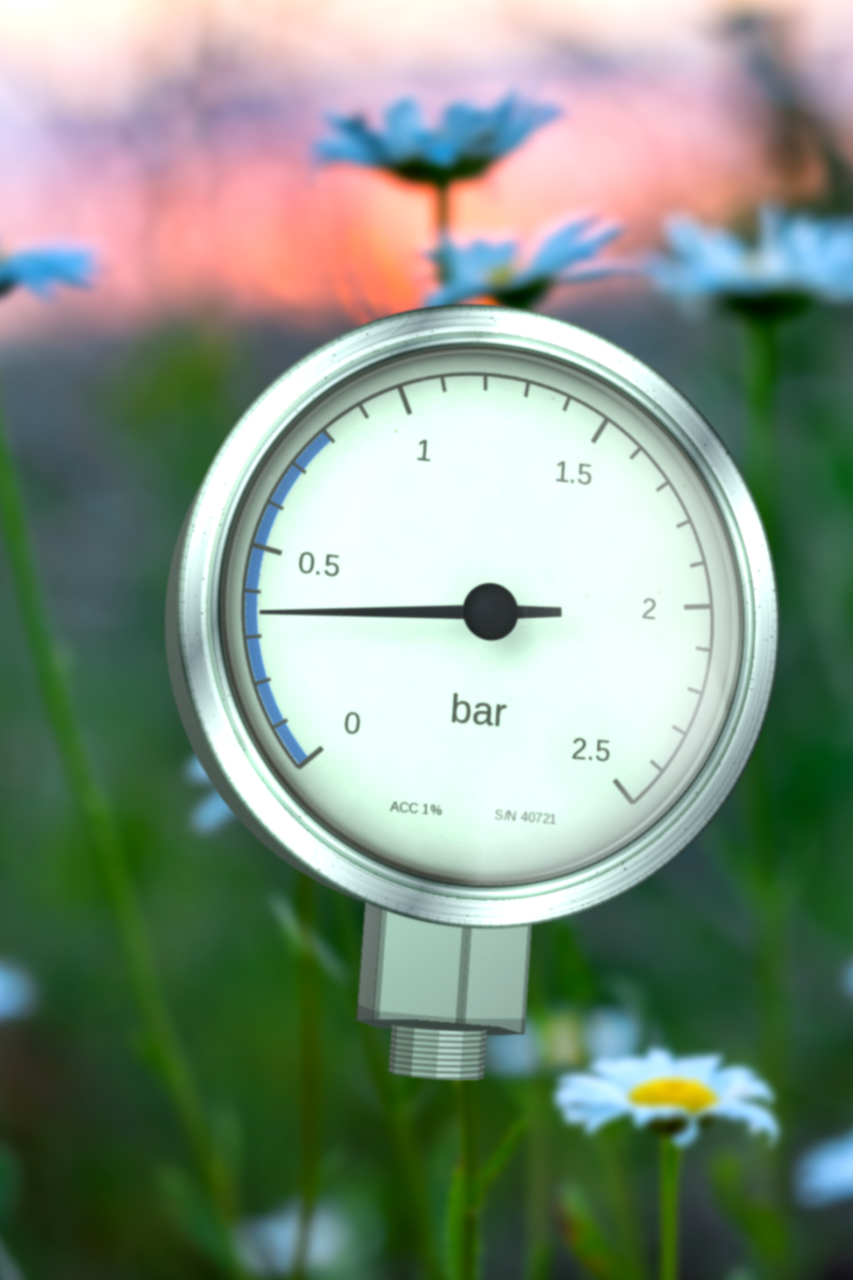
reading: 0.35 (bar)
